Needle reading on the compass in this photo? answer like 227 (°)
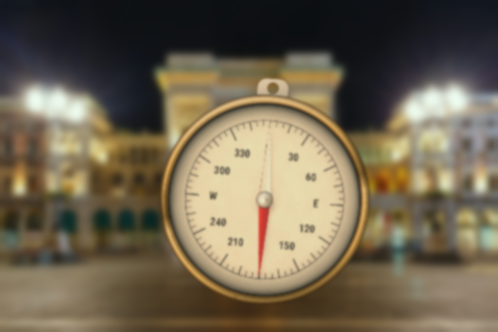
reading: 180 (°)
